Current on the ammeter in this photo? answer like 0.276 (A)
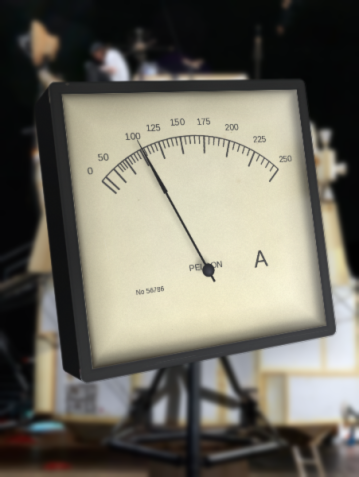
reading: 100 (A)
